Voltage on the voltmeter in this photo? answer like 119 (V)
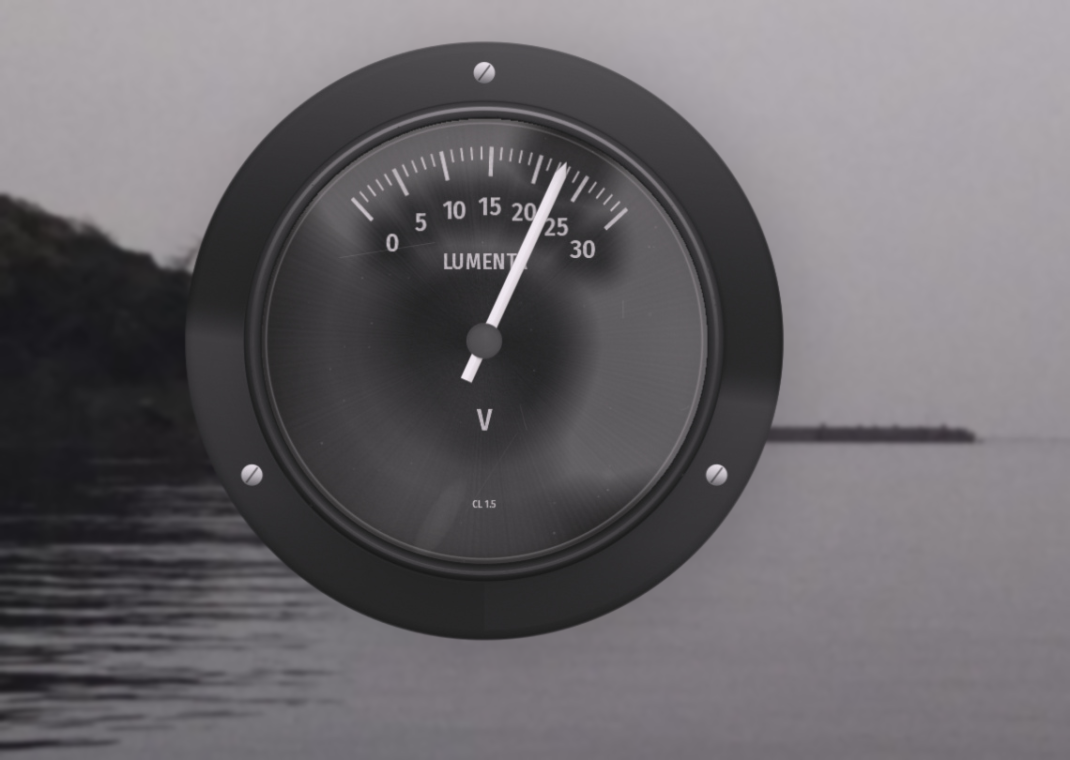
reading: 22.5 (V)
